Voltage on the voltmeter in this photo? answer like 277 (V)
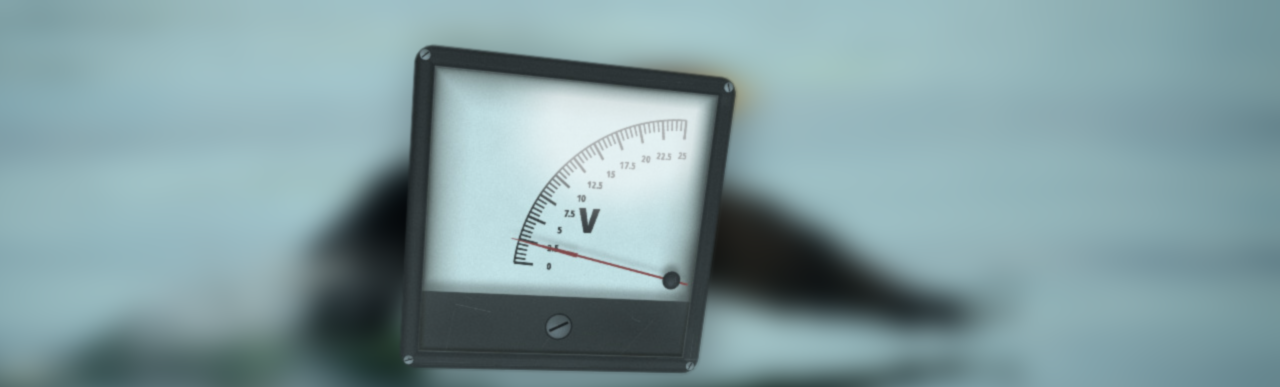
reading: 2.5 (V)
